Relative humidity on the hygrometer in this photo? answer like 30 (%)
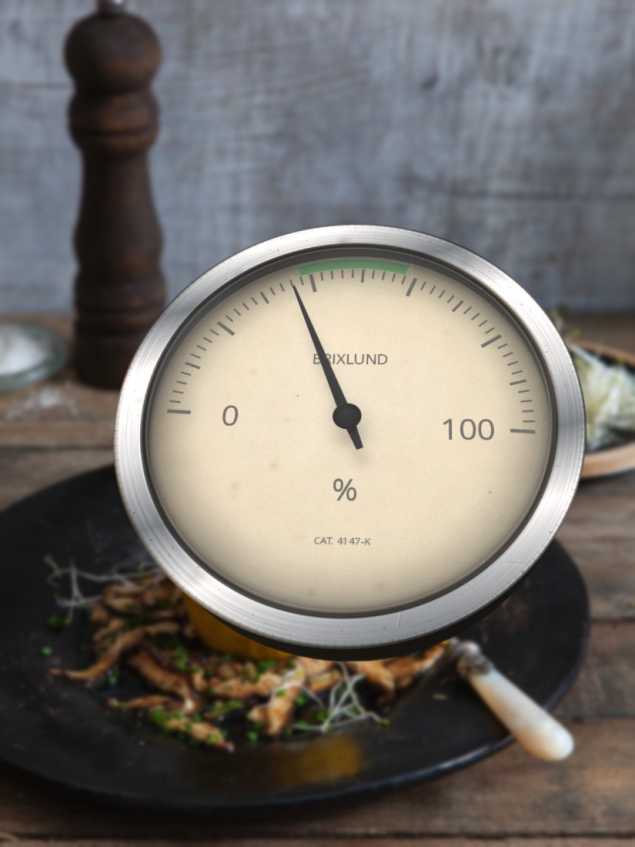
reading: 36 (%)
